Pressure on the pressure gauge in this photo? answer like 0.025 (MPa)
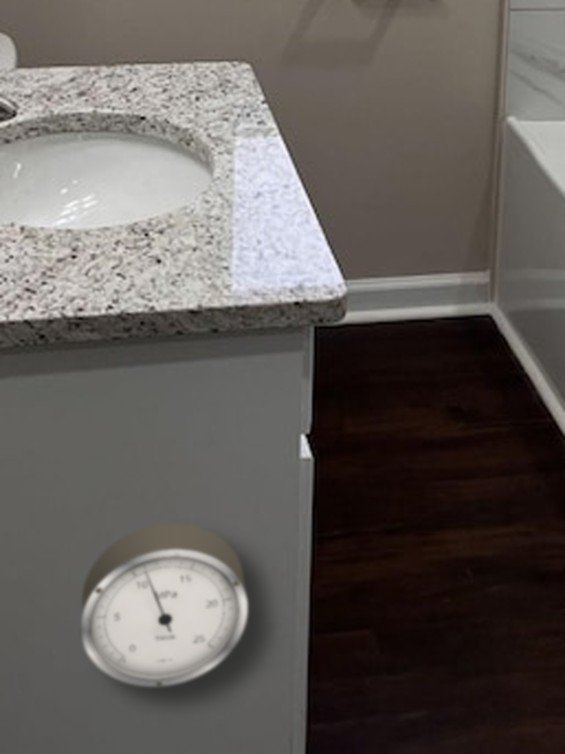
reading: 11 (MPa)
